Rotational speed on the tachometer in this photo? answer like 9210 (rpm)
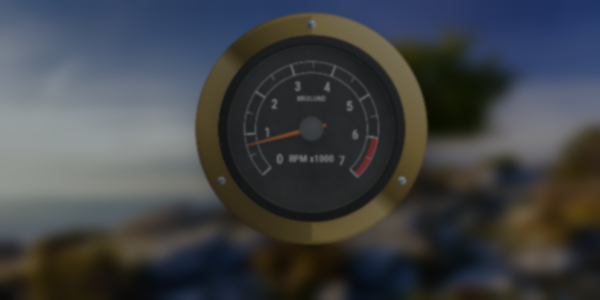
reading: 750 (rpm)
